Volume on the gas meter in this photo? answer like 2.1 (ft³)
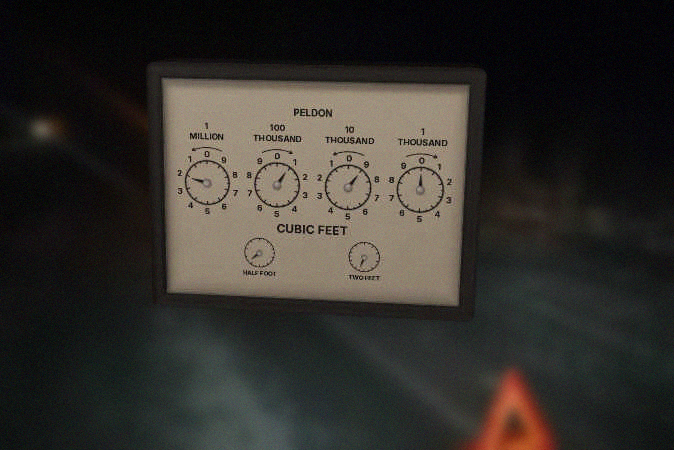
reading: 209000 (ft³)
